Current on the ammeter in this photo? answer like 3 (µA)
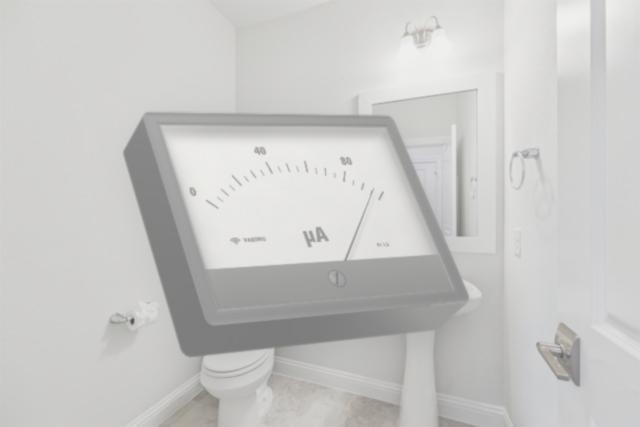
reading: 95 (µA)
